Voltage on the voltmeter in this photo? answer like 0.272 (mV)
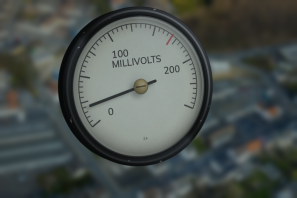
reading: 20 (mV)
